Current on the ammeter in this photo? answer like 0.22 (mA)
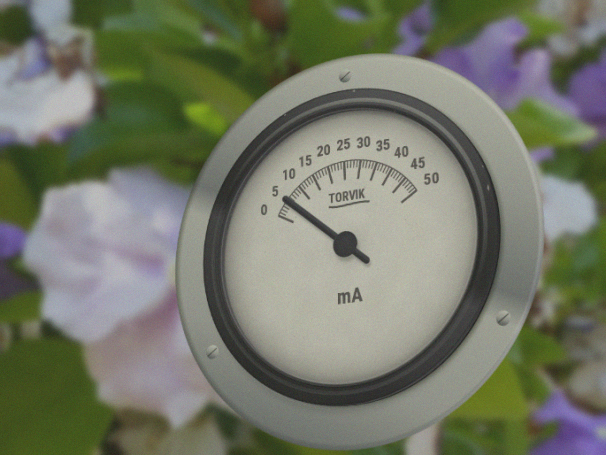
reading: 5 (mA)
